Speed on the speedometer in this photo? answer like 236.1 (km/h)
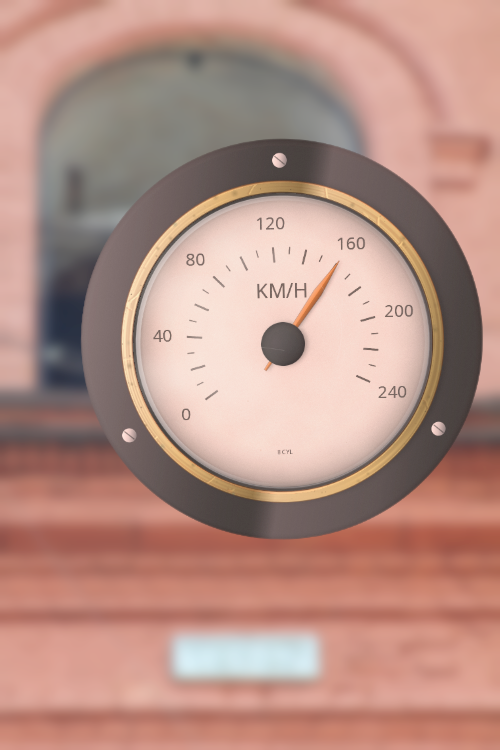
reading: 160 (km/h)
